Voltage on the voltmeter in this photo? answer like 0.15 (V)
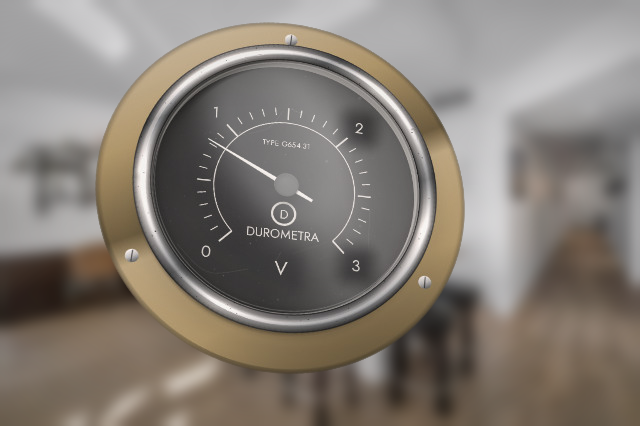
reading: 0.8 (V)
